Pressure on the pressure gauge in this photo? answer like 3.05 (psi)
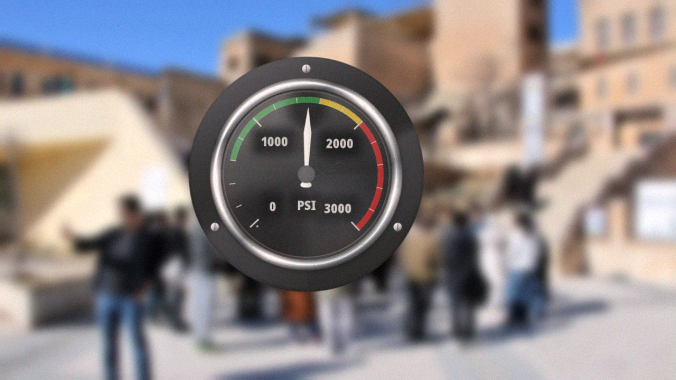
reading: 1500 (psi)
